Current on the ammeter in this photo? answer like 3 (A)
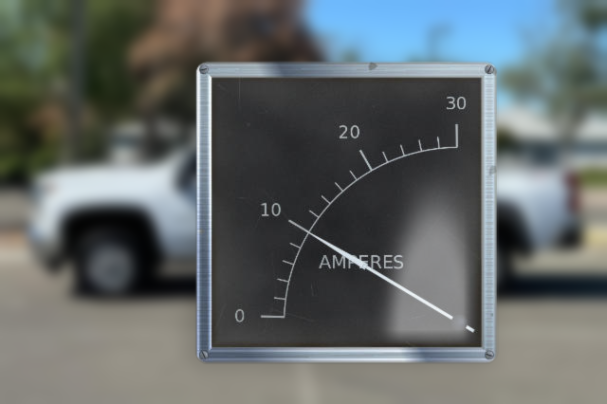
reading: 10 (A)
